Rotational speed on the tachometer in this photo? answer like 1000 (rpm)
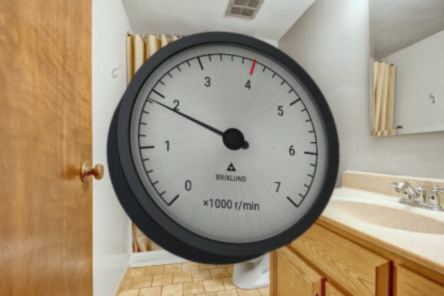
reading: 1800 (rpm)
